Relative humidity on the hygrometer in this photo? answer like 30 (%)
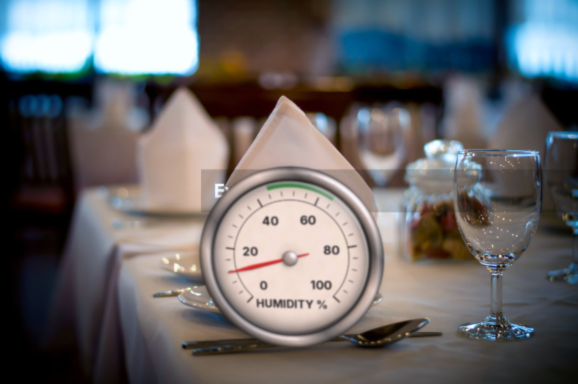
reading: 12 (%)
